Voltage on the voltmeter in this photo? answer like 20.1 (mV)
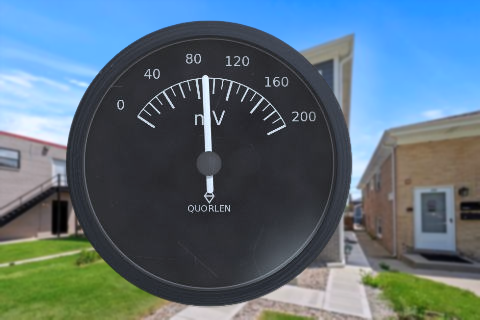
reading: 90 (mV)
